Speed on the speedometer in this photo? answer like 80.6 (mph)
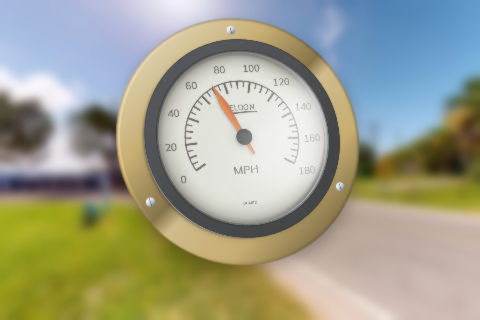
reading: 70 (mph)
